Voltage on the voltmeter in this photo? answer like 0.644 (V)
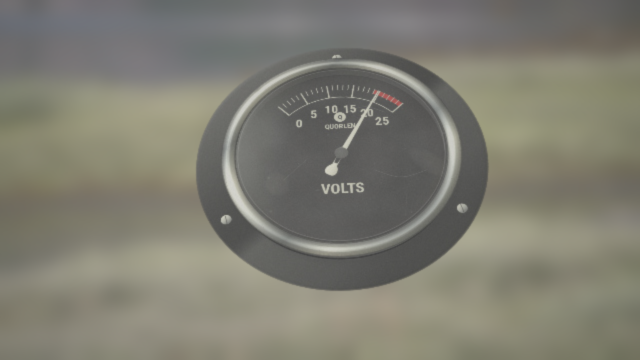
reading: 20 (V)
